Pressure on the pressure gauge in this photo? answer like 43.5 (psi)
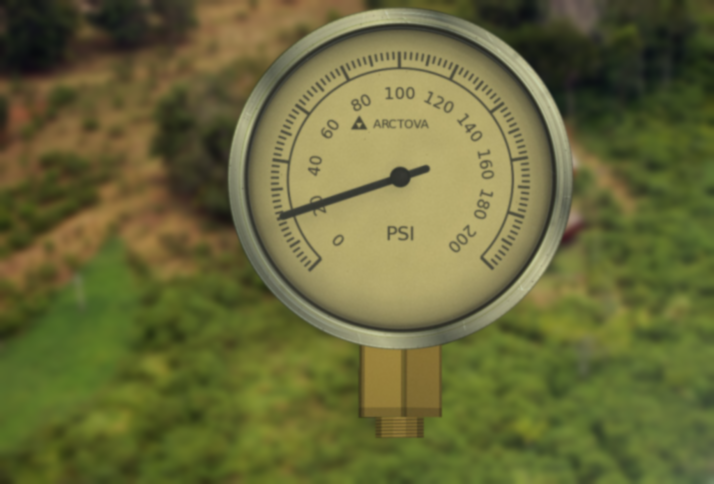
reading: 20 (psi)
